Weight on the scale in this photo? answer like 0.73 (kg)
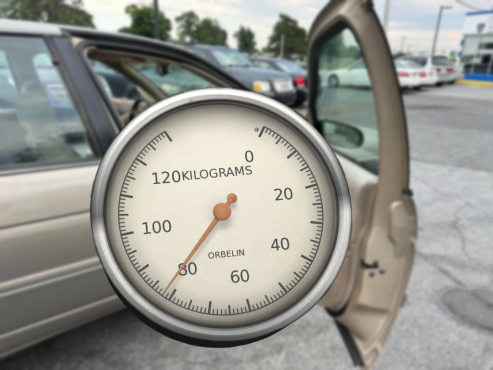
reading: 82 (kg)
